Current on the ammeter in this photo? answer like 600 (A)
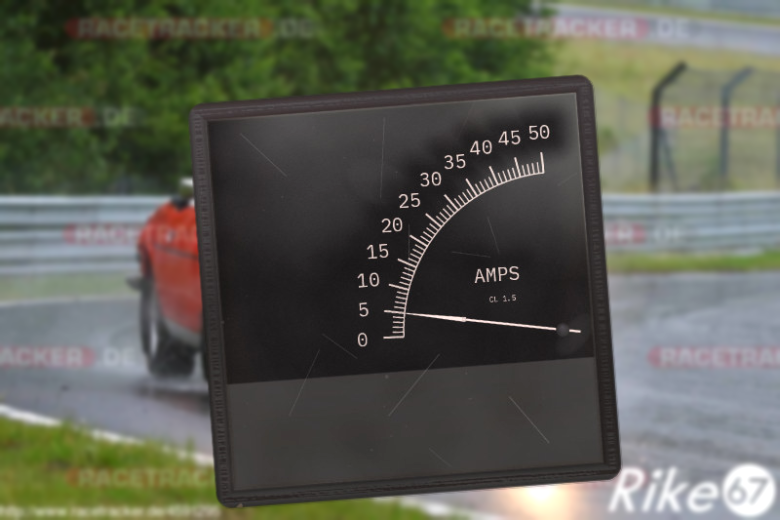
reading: 5 (A)
